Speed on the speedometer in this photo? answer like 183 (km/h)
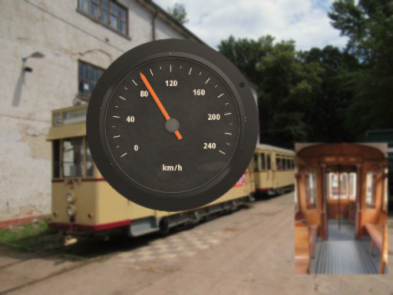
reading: 90 (km/h)
